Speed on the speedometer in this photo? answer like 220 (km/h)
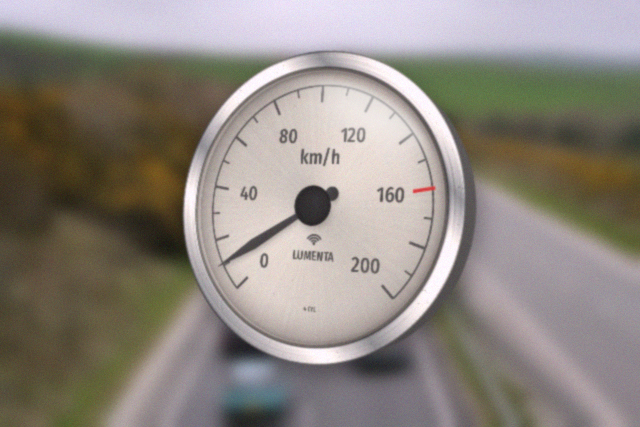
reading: 10 (km/h)
